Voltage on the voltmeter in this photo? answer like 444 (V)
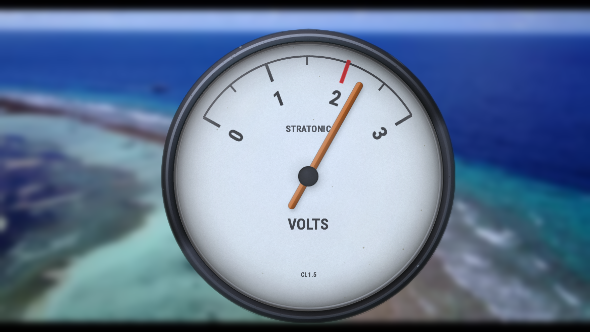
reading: 2.25 (V)
